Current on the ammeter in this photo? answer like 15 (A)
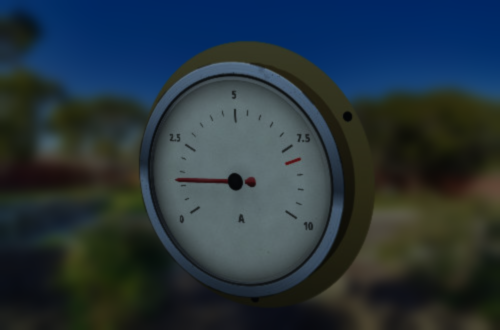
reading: 1.25 (A)
